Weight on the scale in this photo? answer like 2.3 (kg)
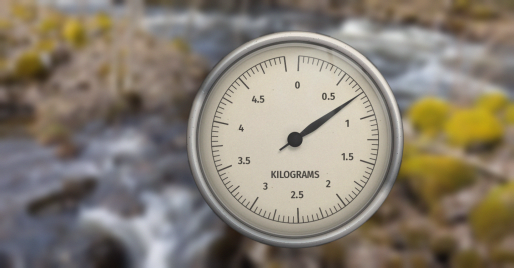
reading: 0.75 (kg)
